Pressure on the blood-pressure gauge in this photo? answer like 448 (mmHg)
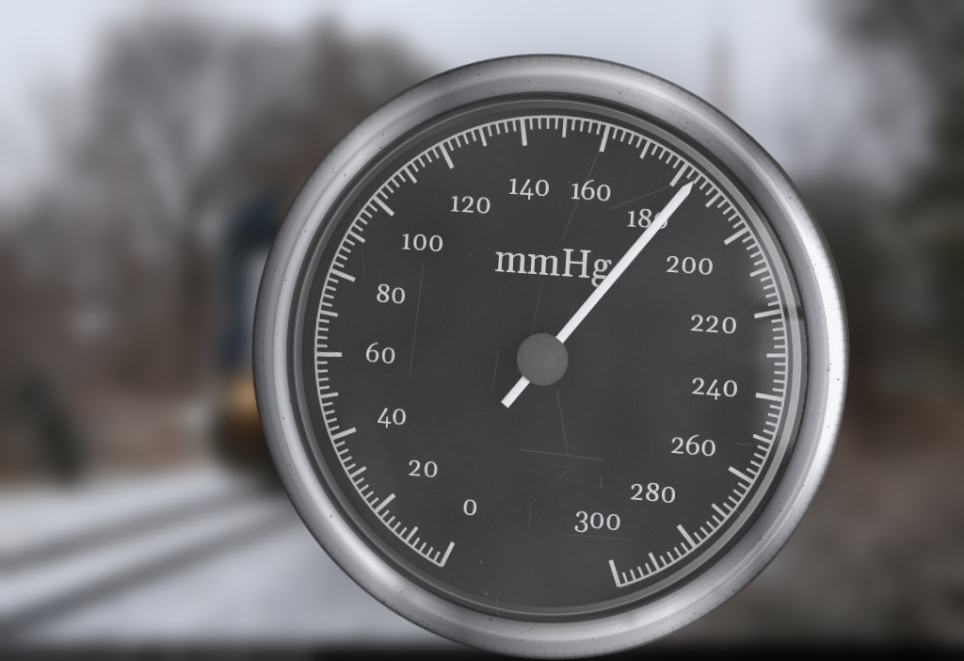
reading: 184 (mmHg)
